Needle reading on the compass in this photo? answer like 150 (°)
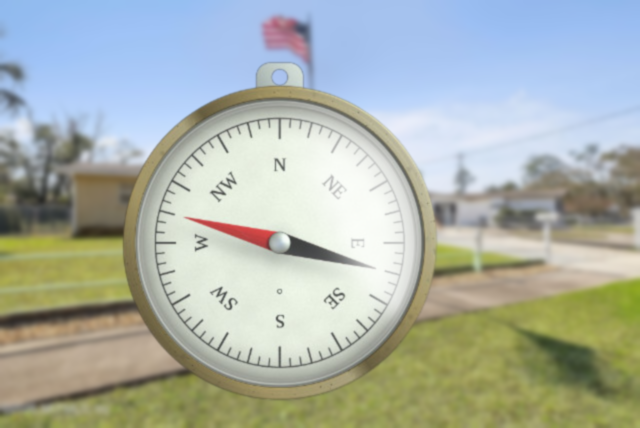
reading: 285 (°)
